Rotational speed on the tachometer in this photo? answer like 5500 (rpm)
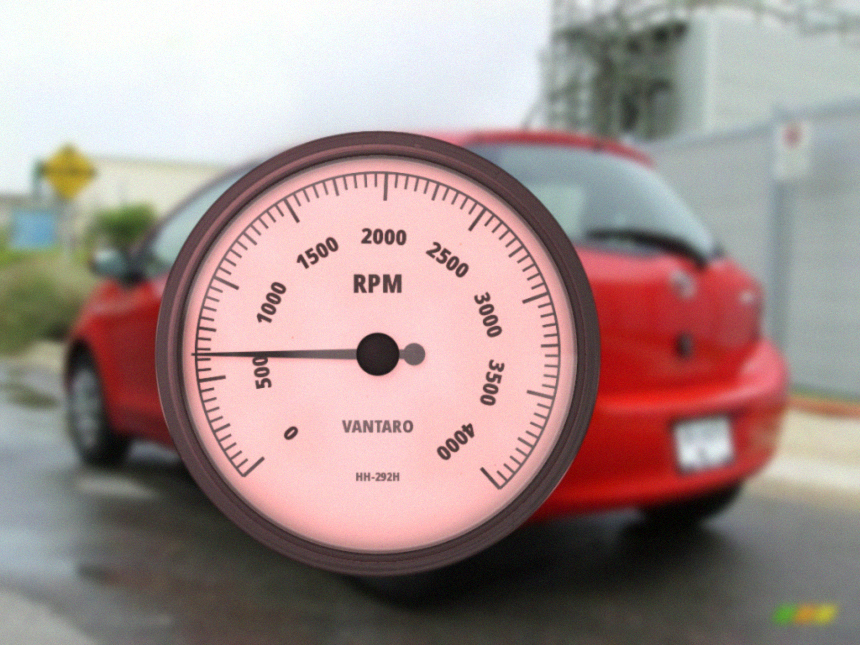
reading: 625 (rpm)
